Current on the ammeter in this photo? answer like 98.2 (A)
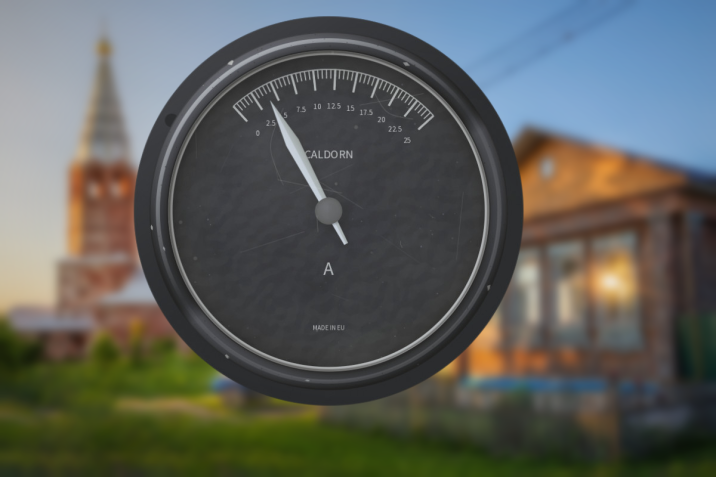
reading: 4 (A)
